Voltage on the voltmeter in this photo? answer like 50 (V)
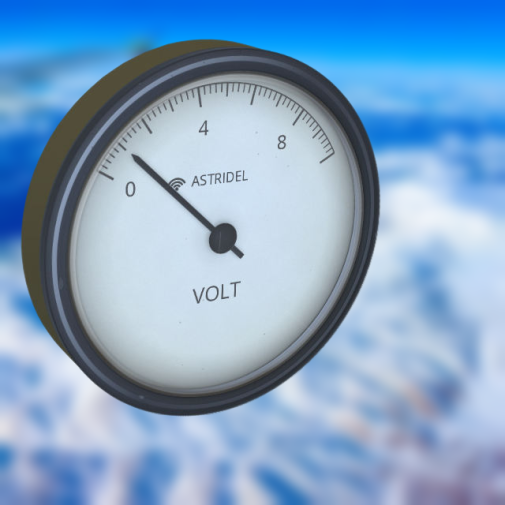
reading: 1 (V)
